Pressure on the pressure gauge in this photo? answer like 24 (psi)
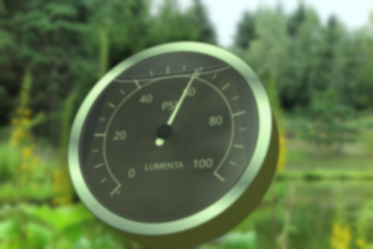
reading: 60 (psi)
